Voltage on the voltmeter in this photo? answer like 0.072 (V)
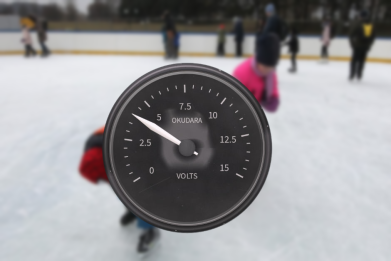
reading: 4 (V)
